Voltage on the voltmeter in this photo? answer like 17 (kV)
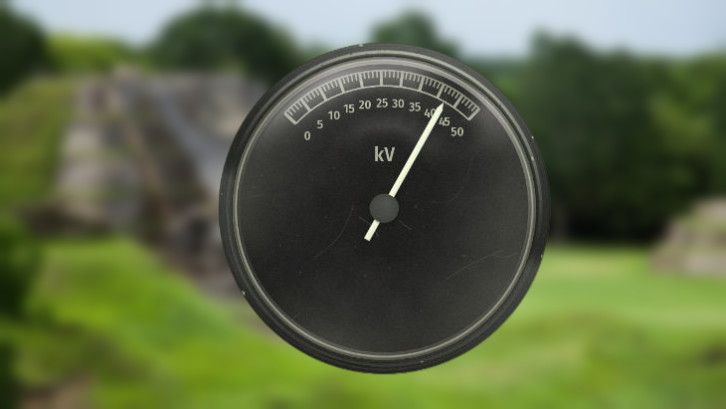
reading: 42 (kV)
